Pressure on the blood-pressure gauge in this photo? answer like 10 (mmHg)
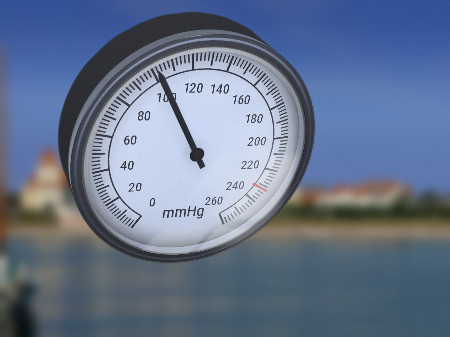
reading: 102 (mmHg)
